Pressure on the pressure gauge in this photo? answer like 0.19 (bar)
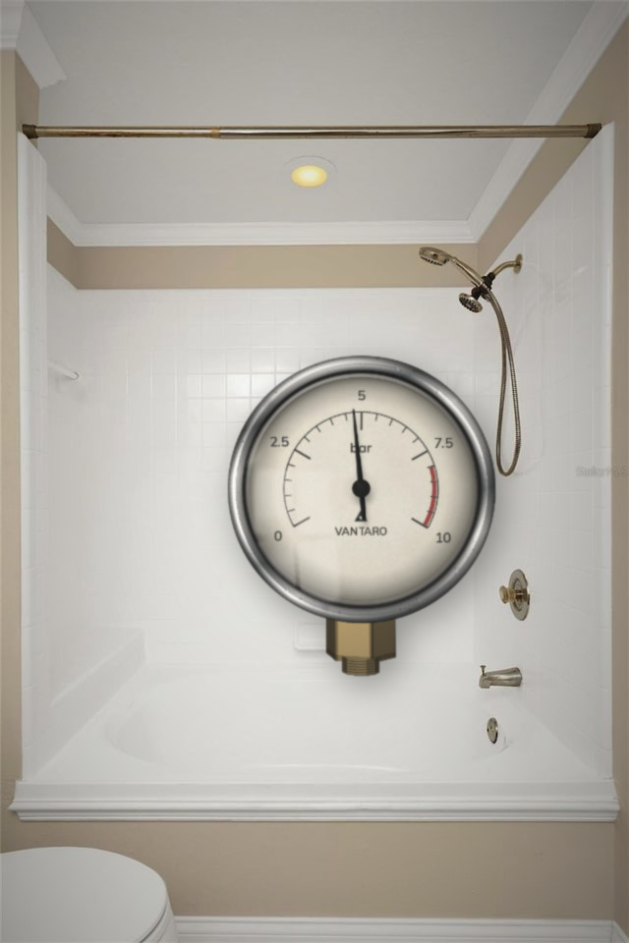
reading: 4.75 (bar)
